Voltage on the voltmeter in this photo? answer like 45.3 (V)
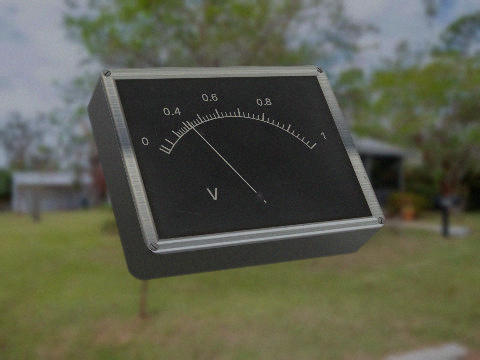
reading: 0.4 (V)
